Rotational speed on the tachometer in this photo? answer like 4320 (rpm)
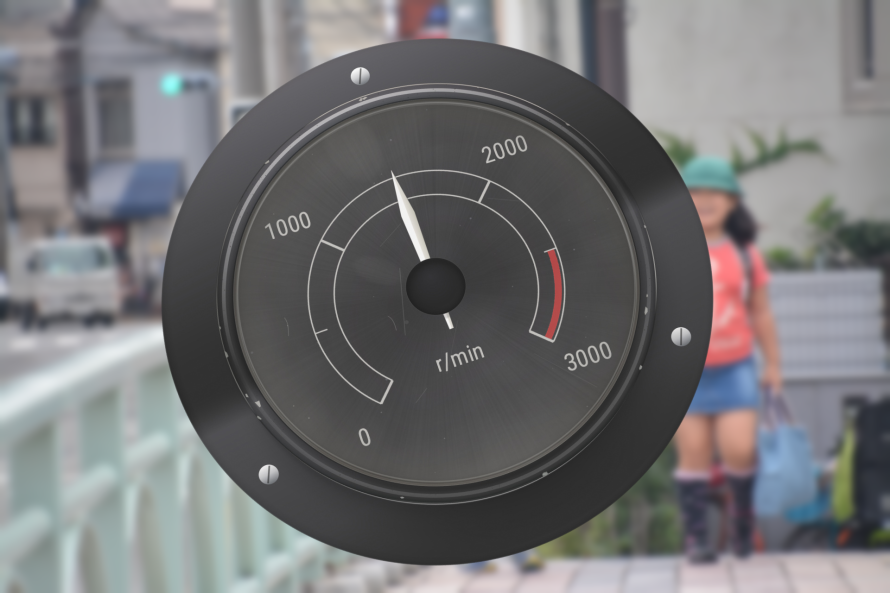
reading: 1500 (rpm)
